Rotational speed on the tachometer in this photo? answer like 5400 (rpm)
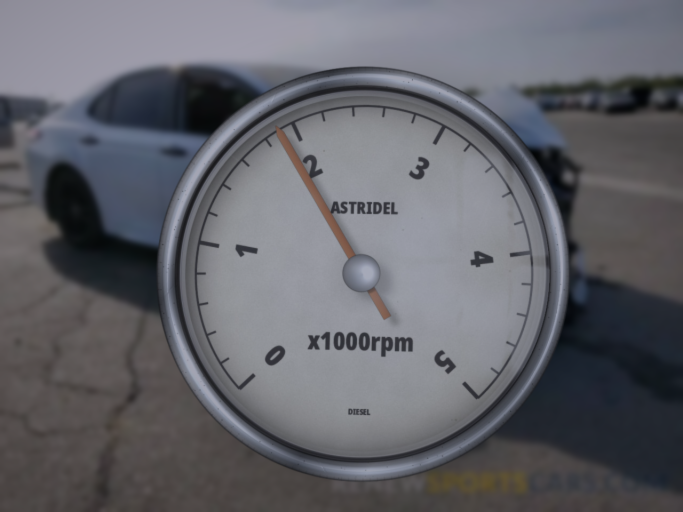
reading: 1900 (rpm)
